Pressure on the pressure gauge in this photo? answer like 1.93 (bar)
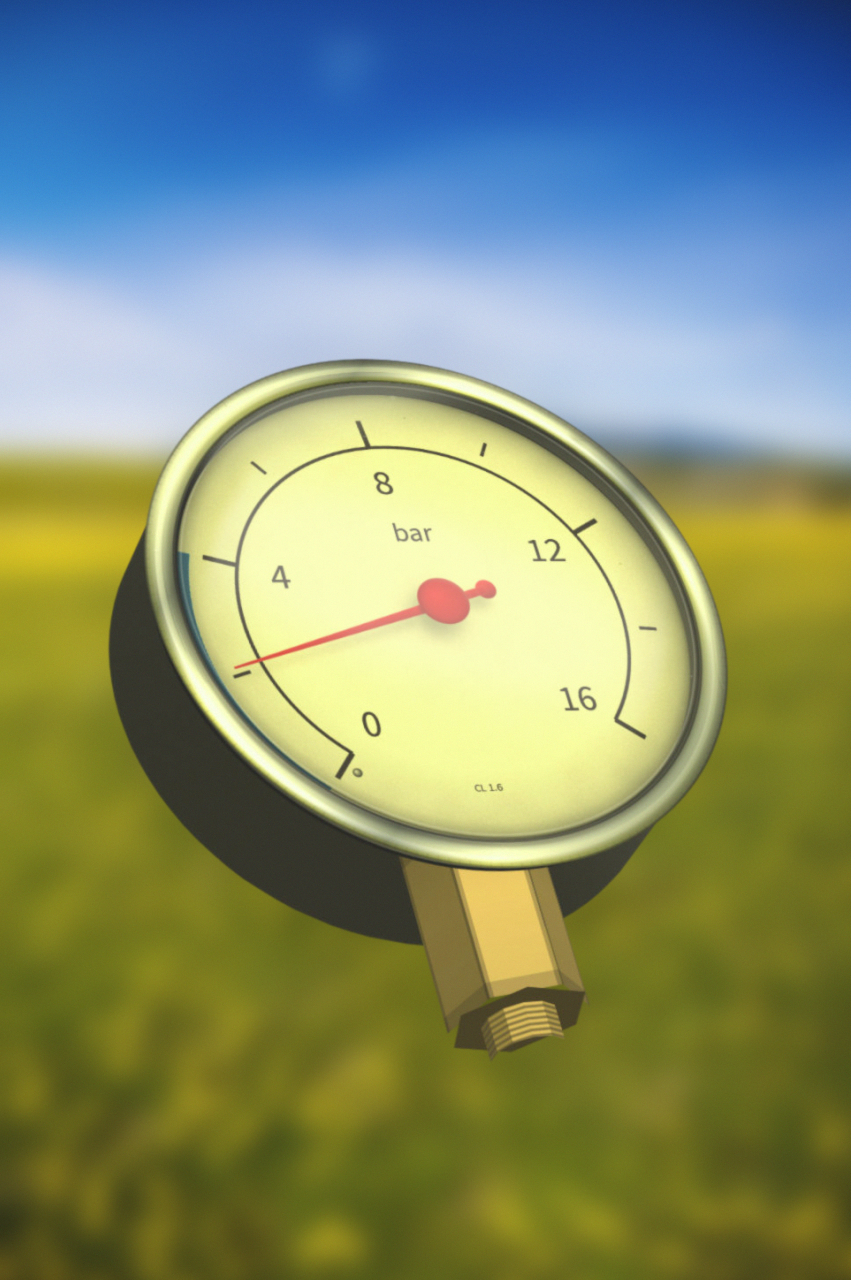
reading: 2 (bar)
